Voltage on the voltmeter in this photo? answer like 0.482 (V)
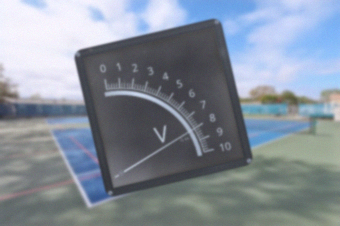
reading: 8 (V)
